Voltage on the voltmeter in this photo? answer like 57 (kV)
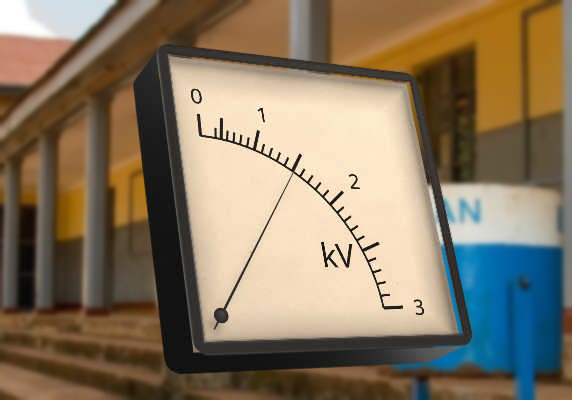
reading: 1.5 (kV)
